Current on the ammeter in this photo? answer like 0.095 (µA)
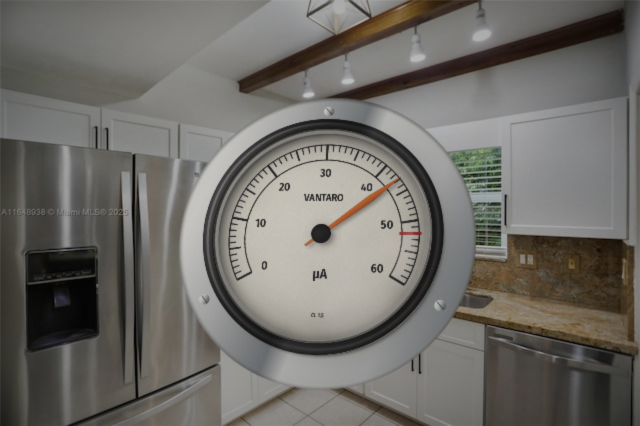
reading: 43 (µA)
